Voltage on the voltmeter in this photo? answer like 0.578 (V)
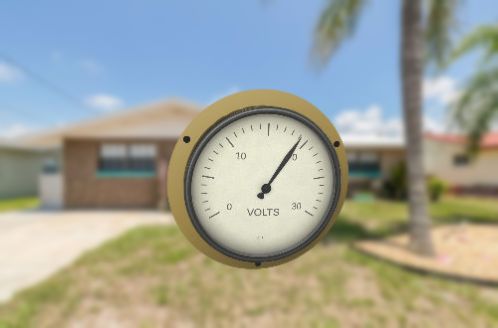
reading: 19 (V)
